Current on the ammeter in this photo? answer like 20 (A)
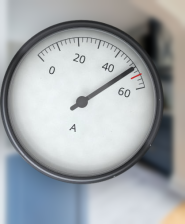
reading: 50 (A)
